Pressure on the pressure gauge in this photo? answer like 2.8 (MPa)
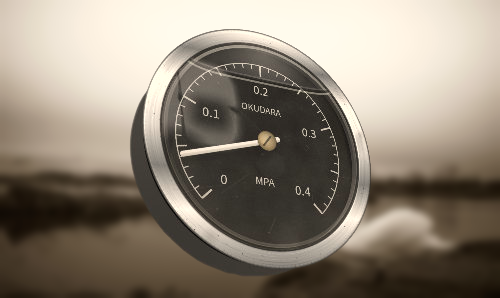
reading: 0.04 (MPa)
